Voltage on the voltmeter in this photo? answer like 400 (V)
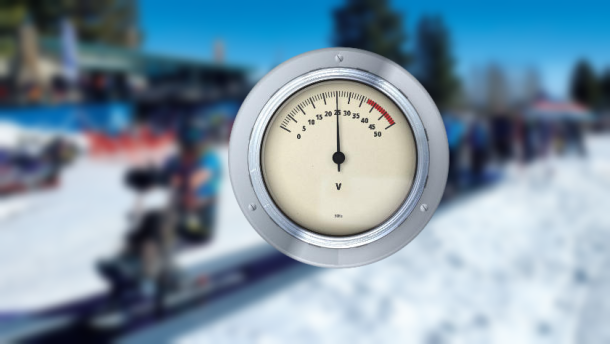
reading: 25 (V)
